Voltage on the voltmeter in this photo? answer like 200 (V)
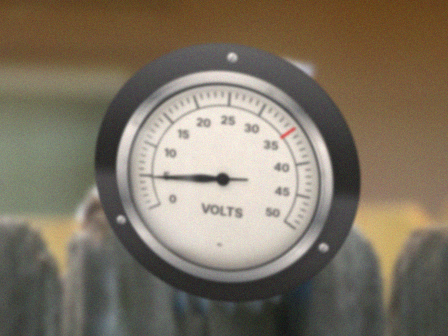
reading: 5 (V)
